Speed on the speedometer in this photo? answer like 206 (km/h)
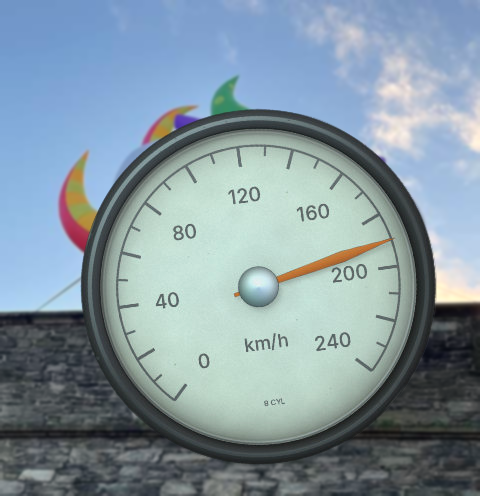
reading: 190 (km/h)
